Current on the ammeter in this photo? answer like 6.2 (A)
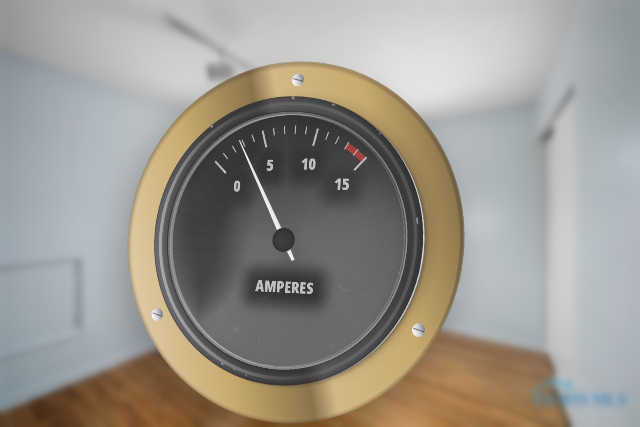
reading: 3 (A)
